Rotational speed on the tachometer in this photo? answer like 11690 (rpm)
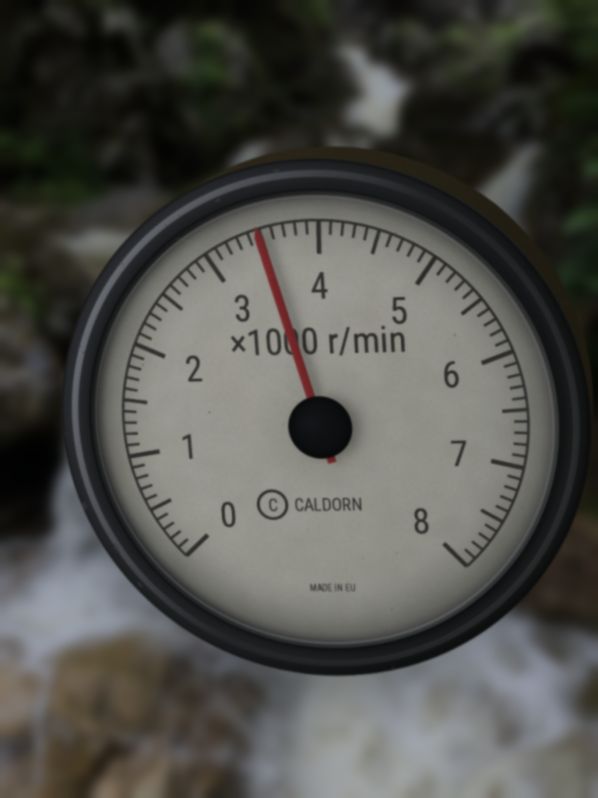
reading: 3500 (rpm)
